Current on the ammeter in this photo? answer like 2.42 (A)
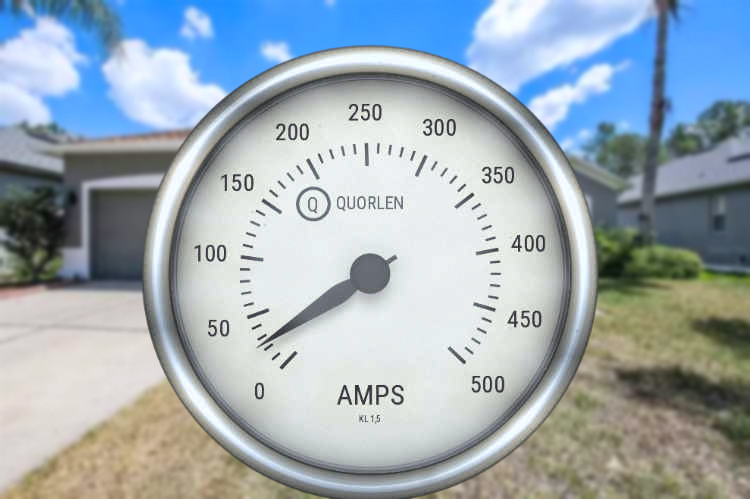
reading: 25 (A)
